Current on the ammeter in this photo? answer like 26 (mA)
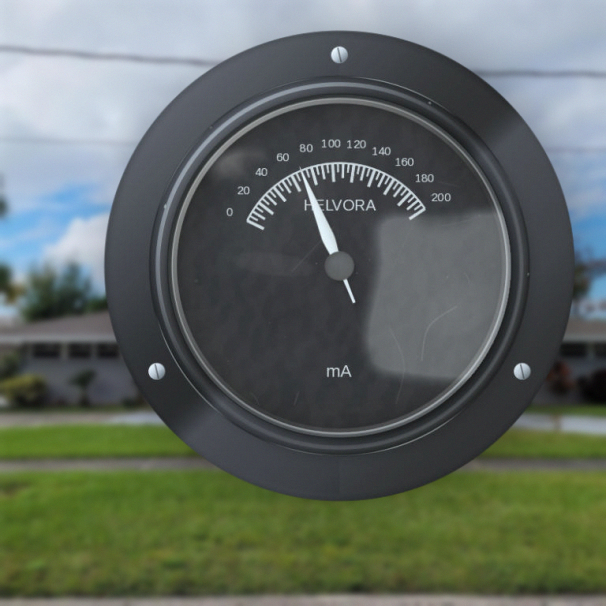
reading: 70 (mA)
